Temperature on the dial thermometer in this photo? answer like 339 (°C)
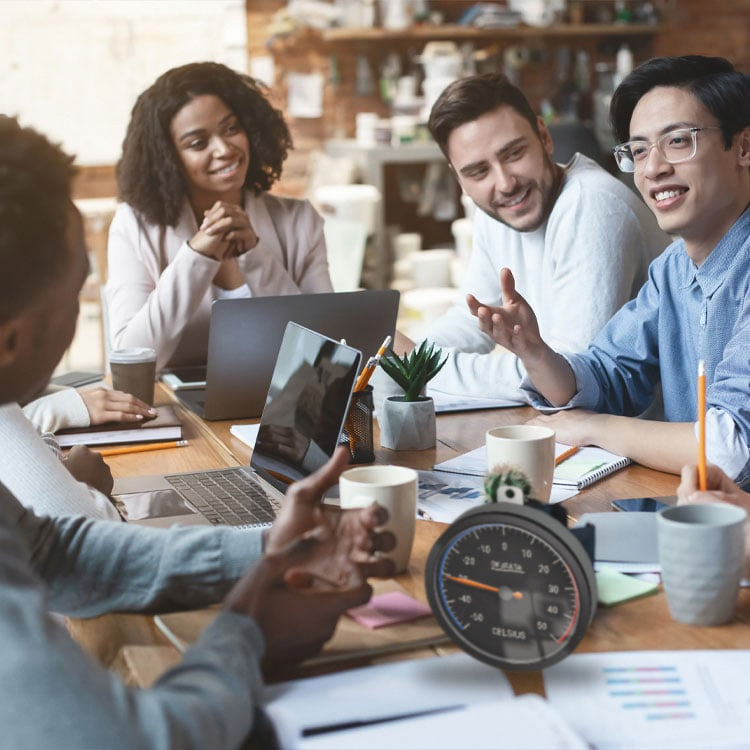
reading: -30 (°C)
